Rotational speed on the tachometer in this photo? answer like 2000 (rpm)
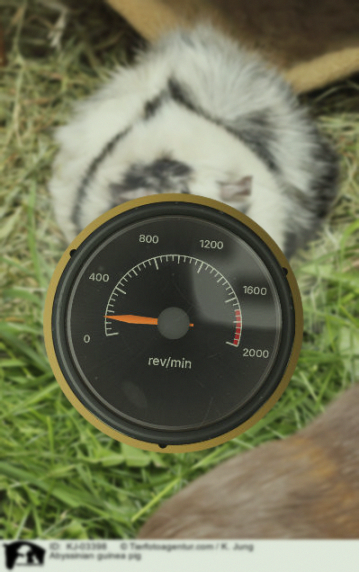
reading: 150 (rpm)
